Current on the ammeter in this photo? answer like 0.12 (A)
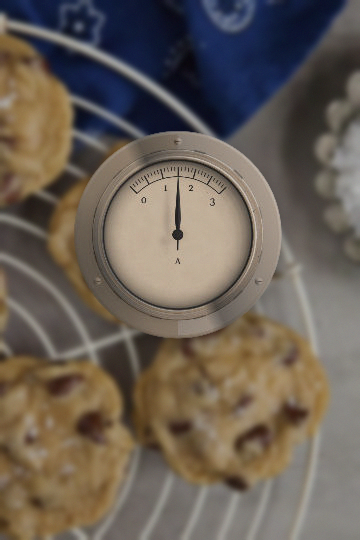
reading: 1.5 (A)
